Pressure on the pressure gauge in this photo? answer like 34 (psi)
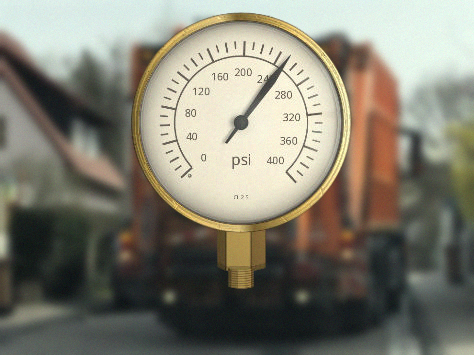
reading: 250 (psi)
